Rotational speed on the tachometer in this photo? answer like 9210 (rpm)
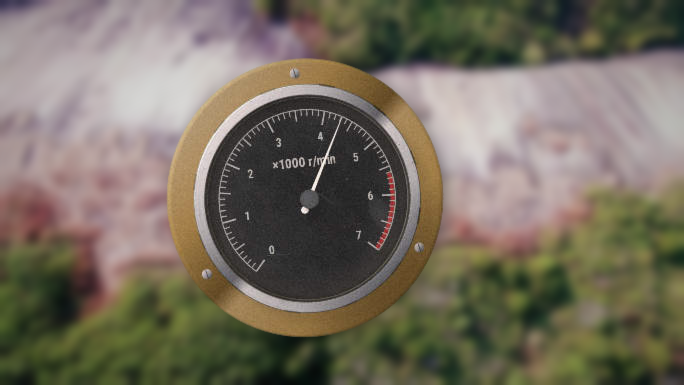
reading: 4300 (rpm)
